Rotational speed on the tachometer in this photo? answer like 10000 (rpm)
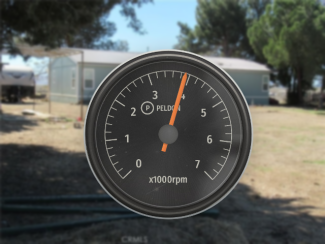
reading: 3900 (rpm)
